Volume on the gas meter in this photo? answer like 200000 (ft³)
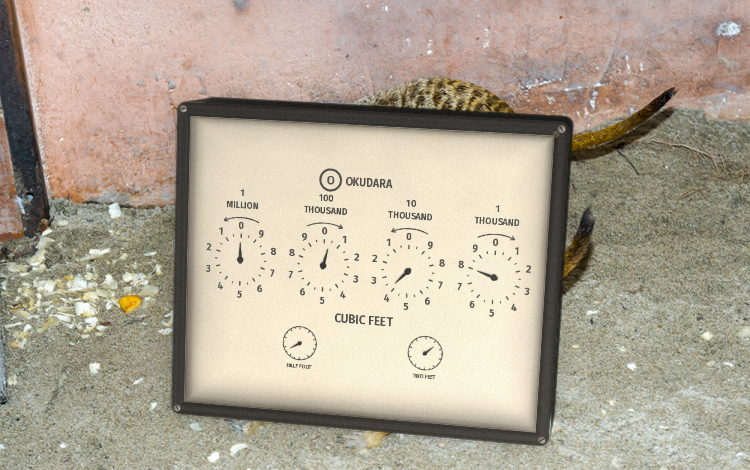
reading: 3800 (ft³)
